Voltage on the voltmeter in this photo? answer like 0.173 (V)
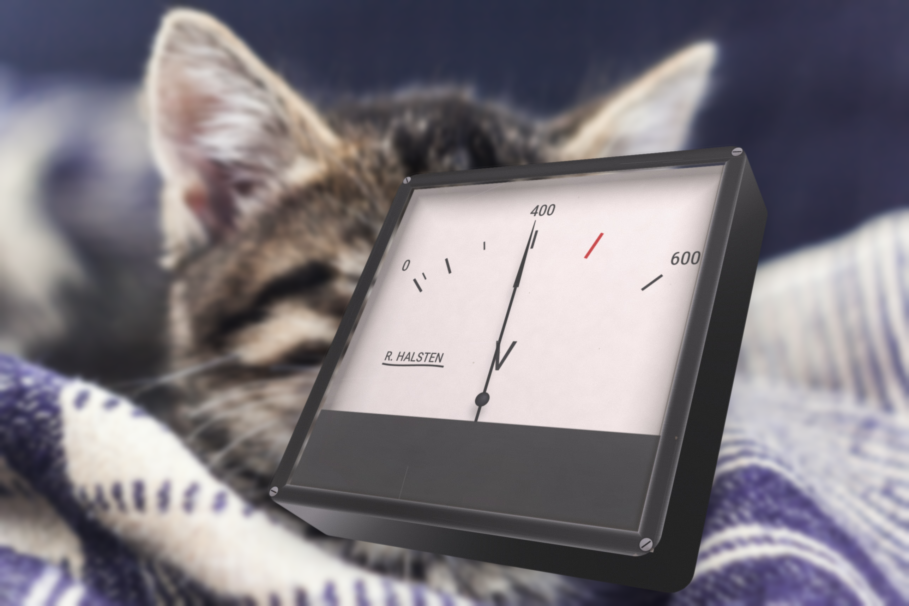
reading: 400 (V)
